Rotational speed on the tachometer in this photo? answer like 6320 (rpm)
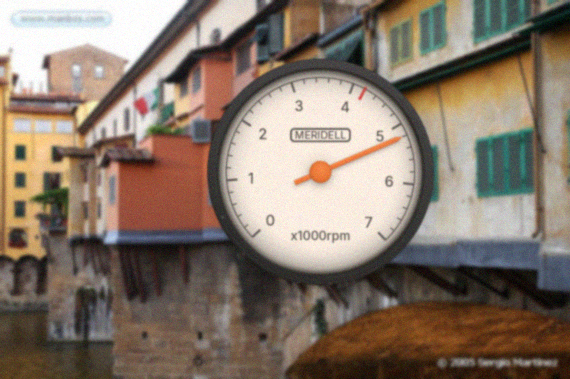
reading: 5200 (rpm)
